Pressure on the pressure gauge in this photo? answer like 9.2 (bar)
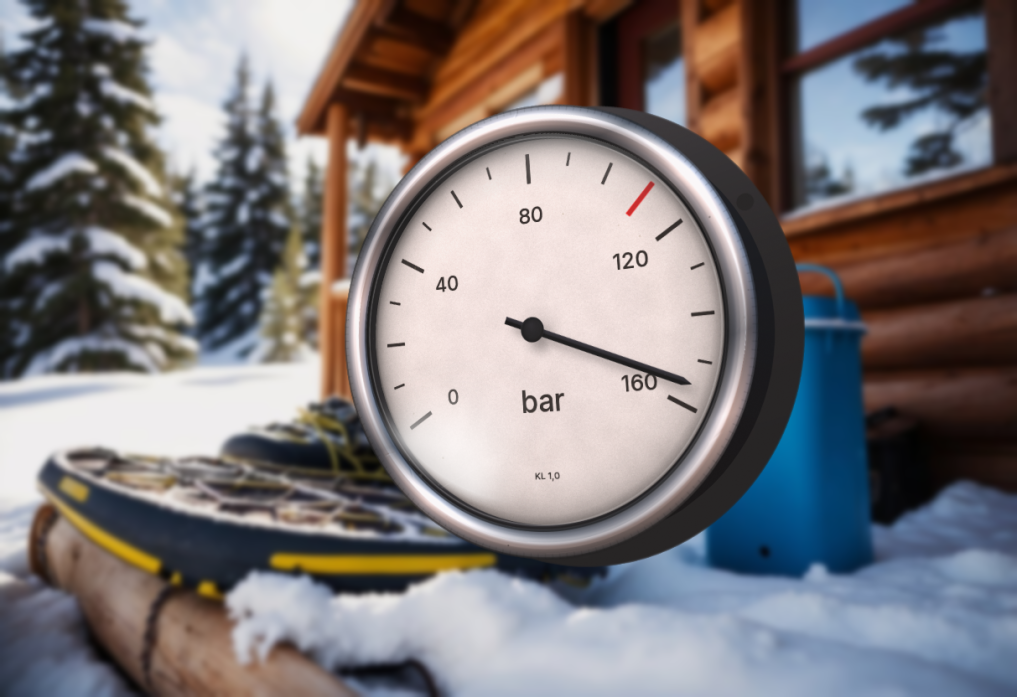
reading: 155 (bar)
